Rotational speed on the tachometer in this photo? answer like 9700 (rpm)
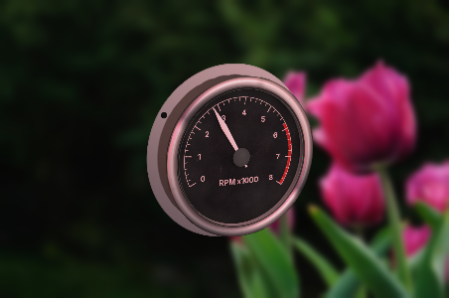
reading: 2800 (rpm)
